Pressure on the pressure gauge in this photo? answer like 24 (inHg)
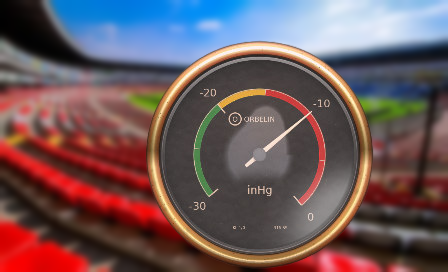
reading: -10 (inHg)
